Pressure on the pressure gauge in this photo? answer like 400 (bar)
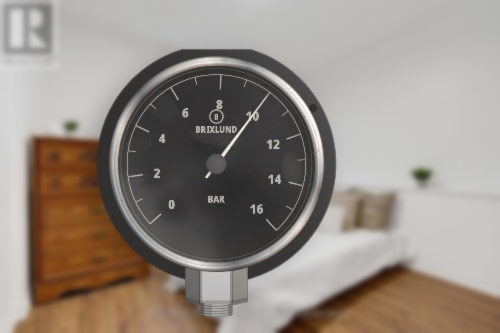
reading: 10 (bar)
